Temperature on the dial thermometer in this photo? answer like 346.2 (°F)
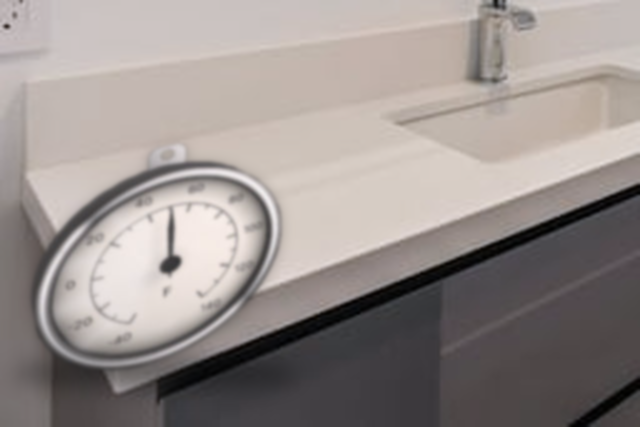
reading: 50 (°F)
